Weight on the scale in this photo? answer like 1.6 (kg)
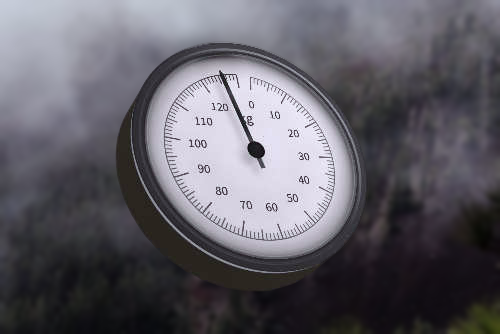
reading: 125 (kg)
